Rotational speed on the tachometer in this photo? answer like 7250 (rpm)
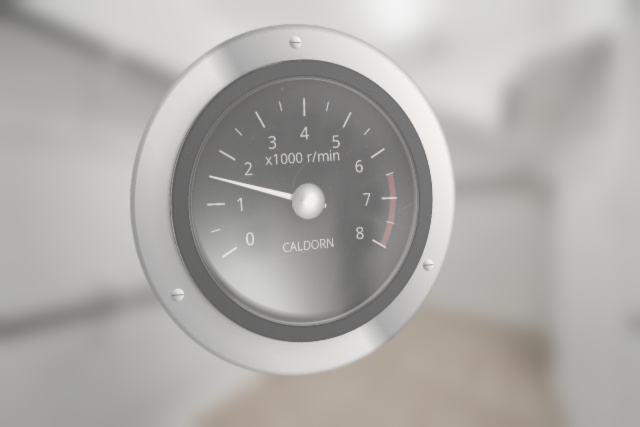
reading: 1500 (rpm)
